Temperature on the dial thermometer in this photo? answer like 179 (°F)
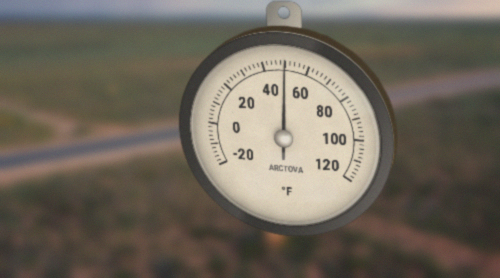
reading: 50 (°F)
